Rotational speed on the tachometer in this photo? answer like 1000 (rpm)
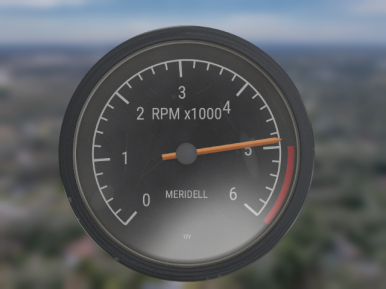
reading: 4900 (rpm)
